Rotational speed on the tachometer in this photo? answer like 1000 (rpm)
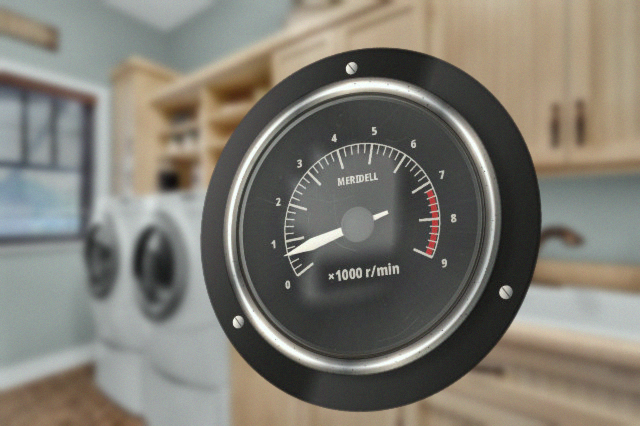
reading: 600 (rpm)
